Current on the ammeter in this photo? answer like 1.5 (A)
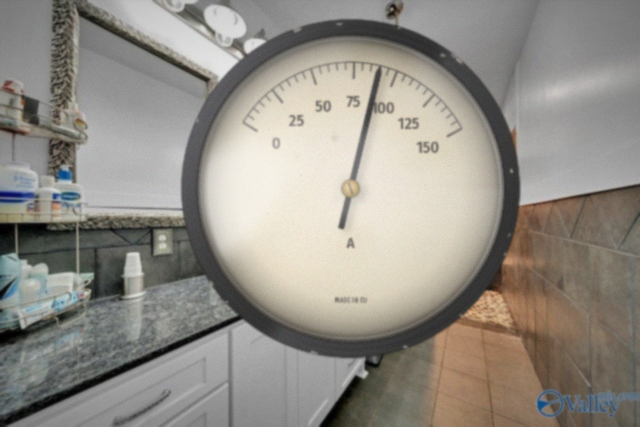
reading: 90 (A)
